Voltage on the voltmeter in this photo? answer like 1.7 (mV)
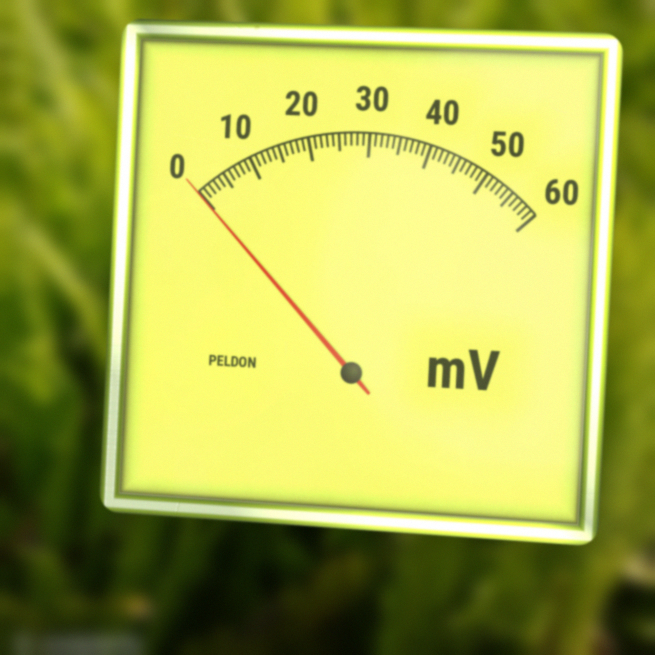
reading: 0 (mV)
